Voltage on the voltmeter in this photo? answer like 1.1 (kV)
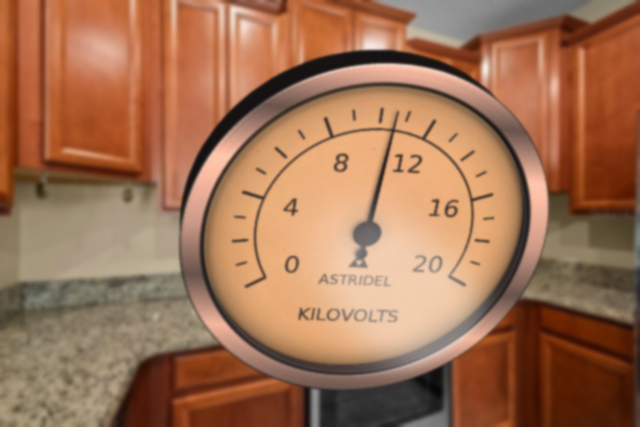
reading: 10.5 (kV)
